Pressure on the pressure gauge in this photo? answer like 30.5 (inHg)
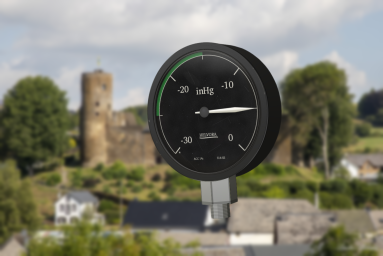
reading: -5 (inHg)
